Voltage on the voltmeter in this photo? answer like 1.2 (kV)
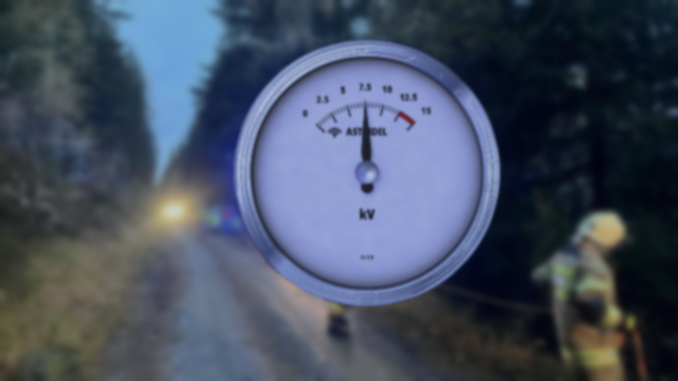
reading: 7.5 (kV)
